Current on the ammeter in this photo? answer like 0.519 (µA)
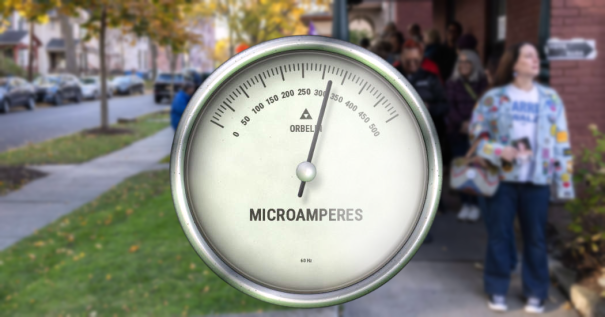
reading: 320 (µA)
